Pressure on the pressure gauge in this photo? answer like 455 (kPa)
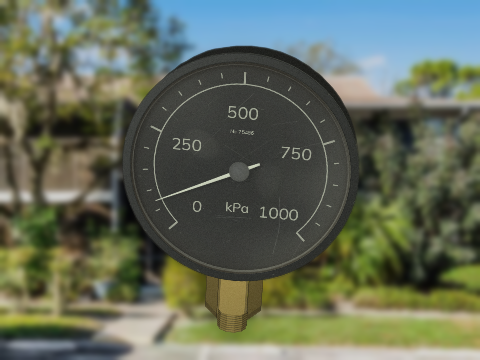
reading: 75 (kPa)
